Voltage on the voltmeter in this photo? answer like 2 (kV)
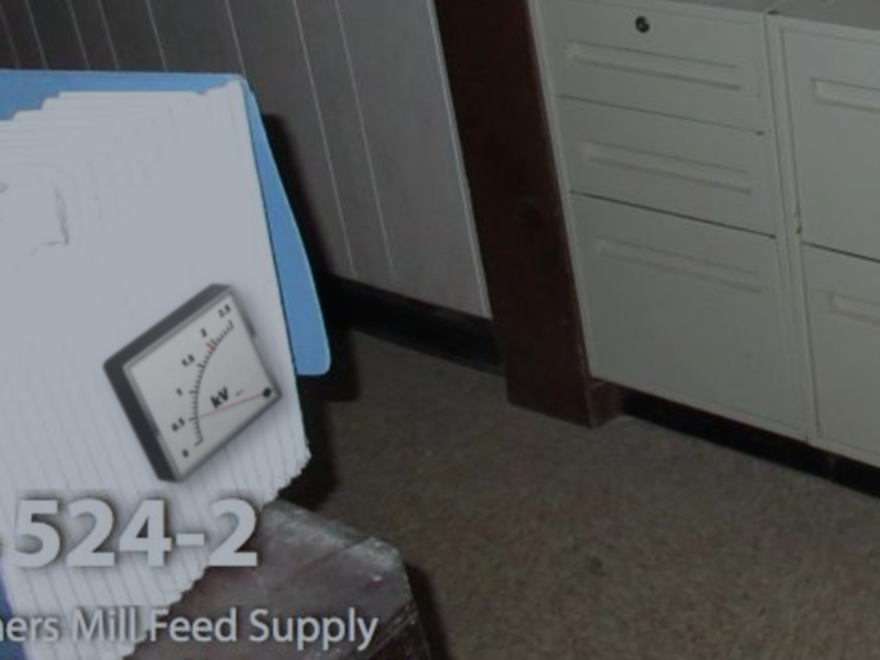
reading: 0.5 (kV)
